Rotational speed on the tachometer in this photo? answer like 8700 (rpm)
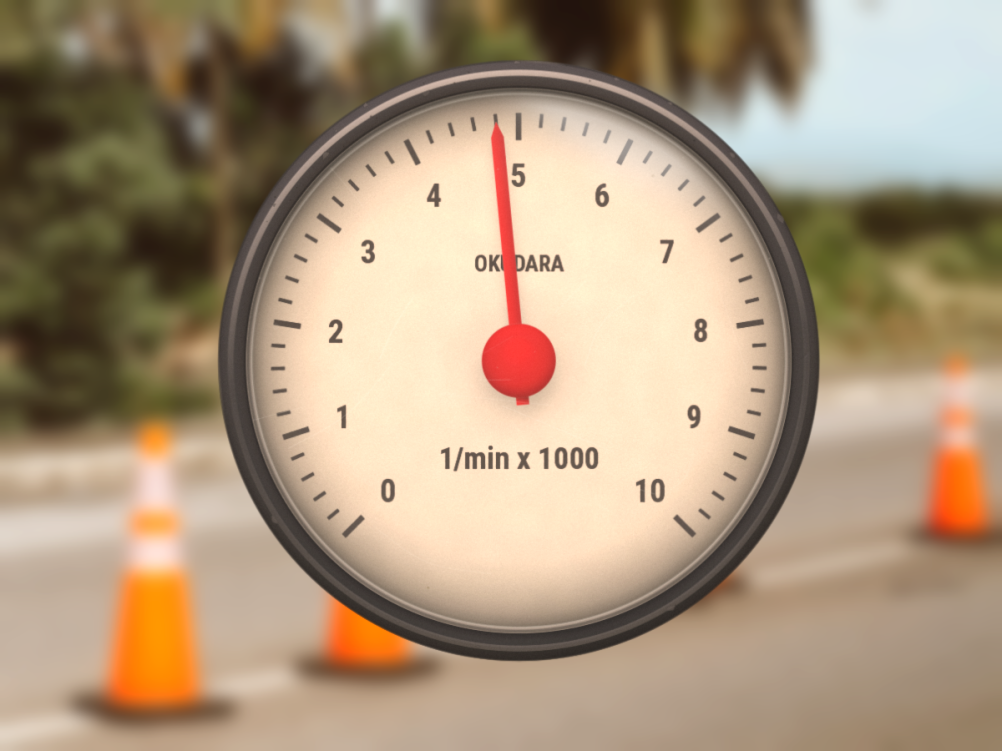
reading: 4800 (rpm)
